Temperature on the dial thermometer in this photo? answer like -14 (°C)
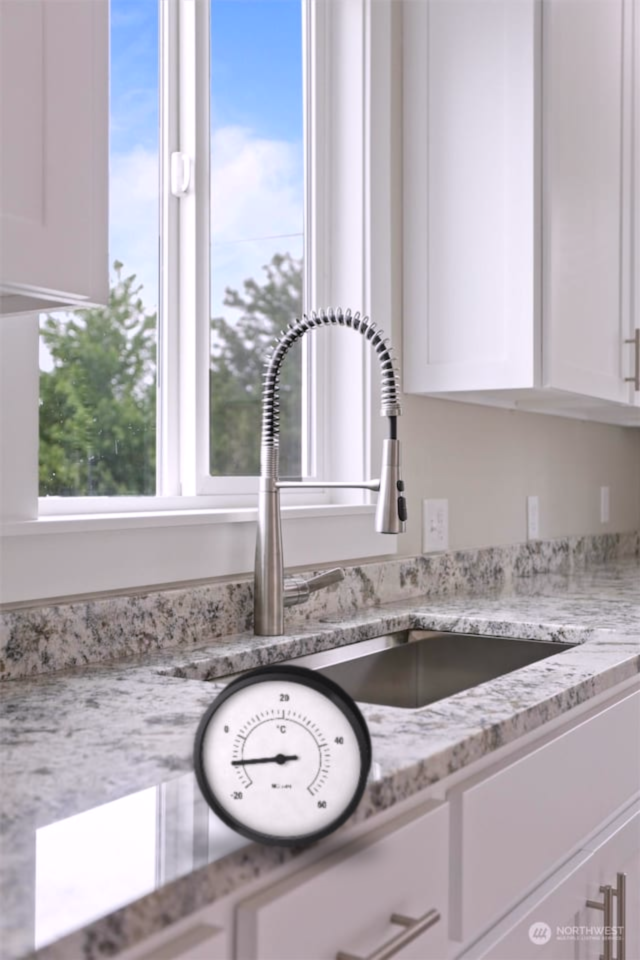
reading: -10 (°C)
